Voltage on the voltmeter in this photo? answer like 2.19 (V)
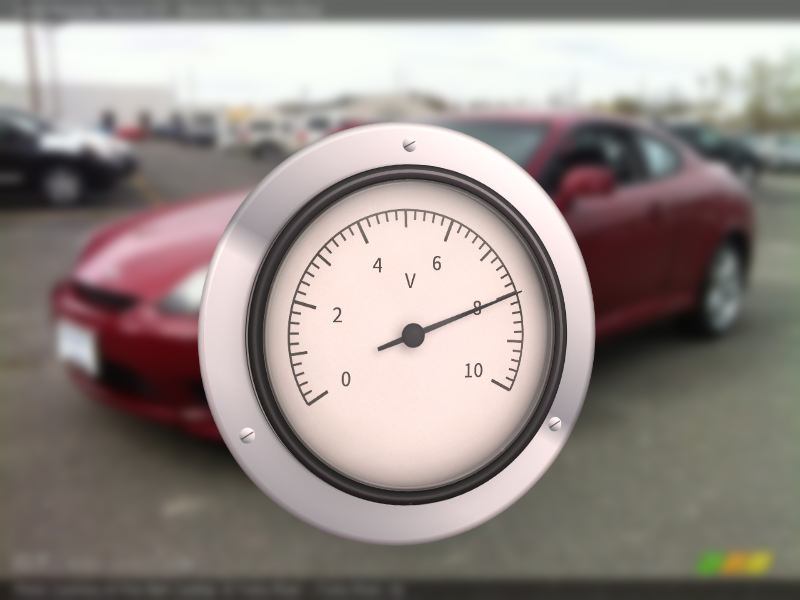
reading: 8 (V)
